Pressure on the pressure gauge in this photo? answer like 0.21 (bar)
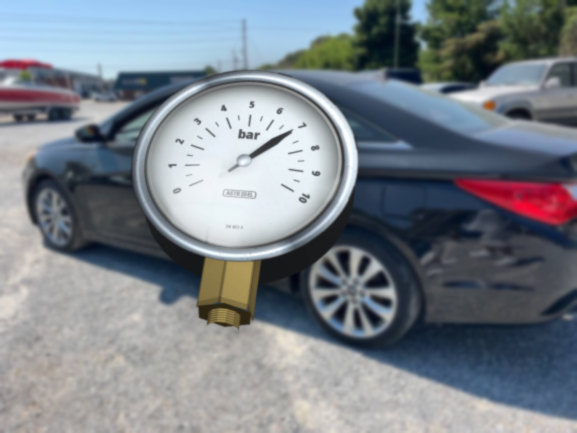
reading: 7 (bar)
